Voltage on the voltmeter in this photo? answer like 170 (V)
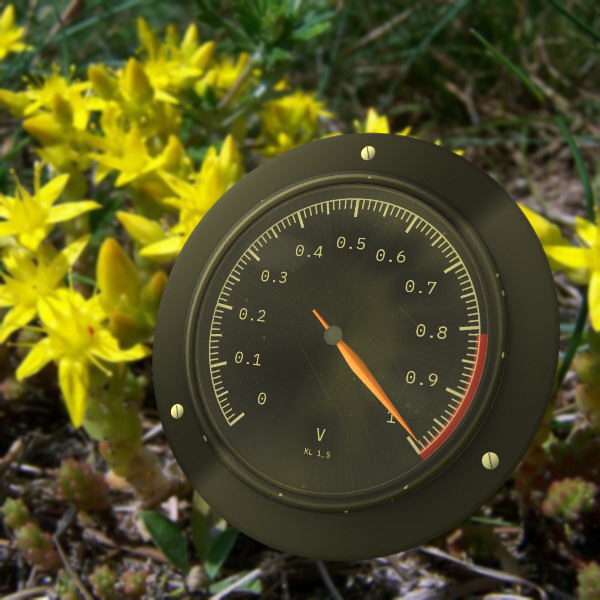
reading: 0.99 (V)
